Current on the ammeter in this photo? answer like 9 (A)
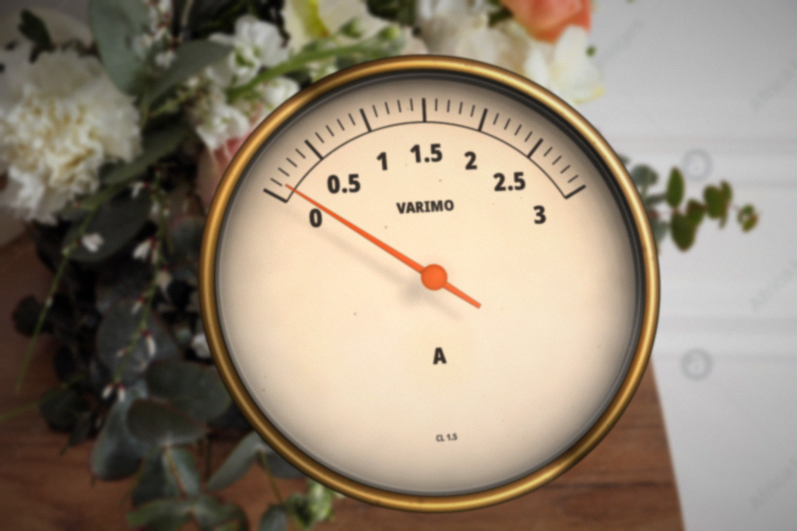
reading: 0.1 (A)
